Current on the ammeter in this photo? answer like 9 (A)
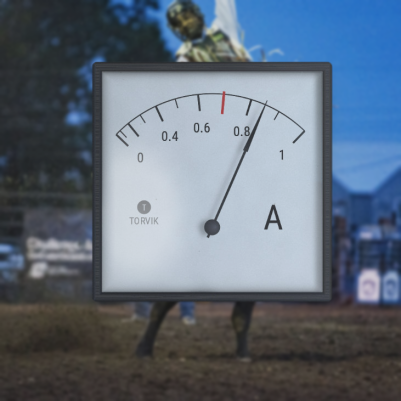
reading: 0.85 (A)
